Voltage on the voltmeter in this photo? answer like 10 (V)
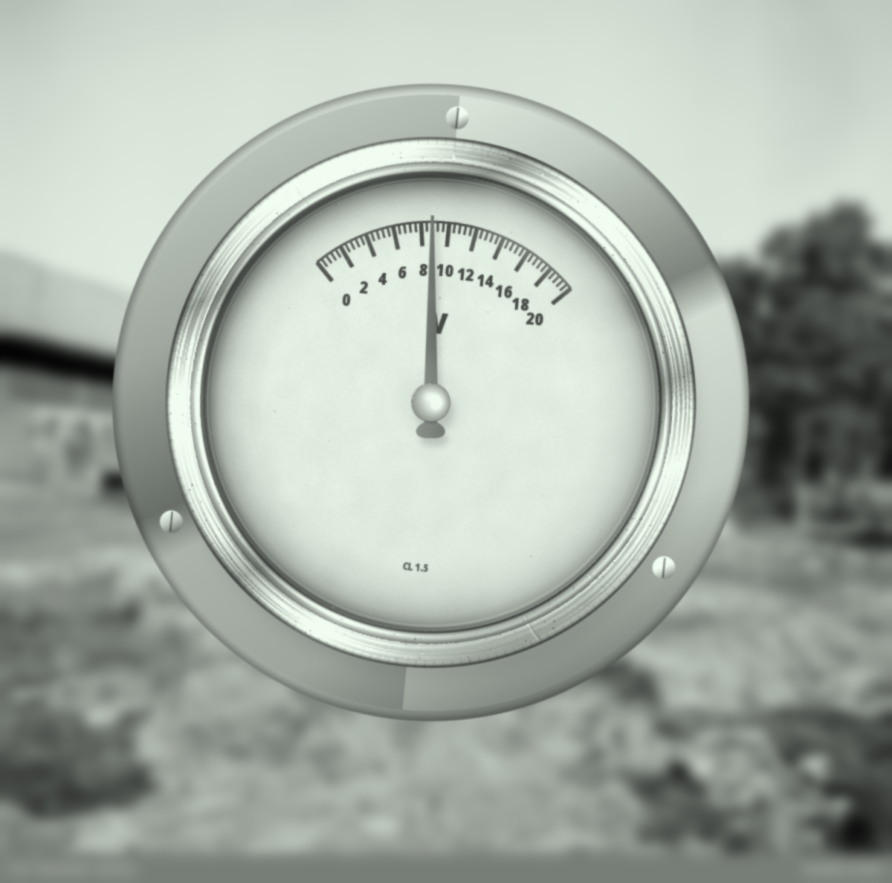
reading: 8.8 (V)
